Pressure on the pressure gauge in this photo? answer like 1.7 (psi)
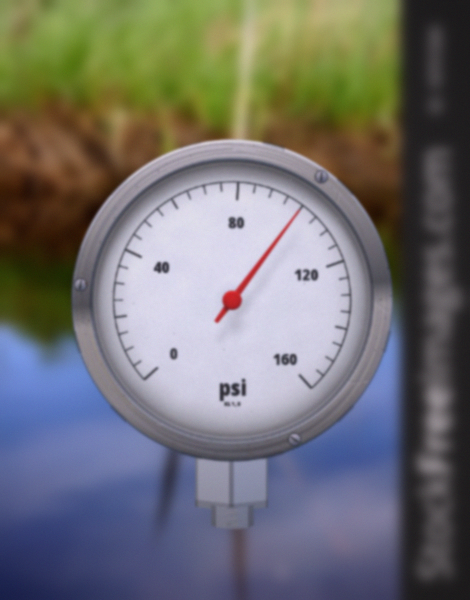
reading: 100 (psi)
